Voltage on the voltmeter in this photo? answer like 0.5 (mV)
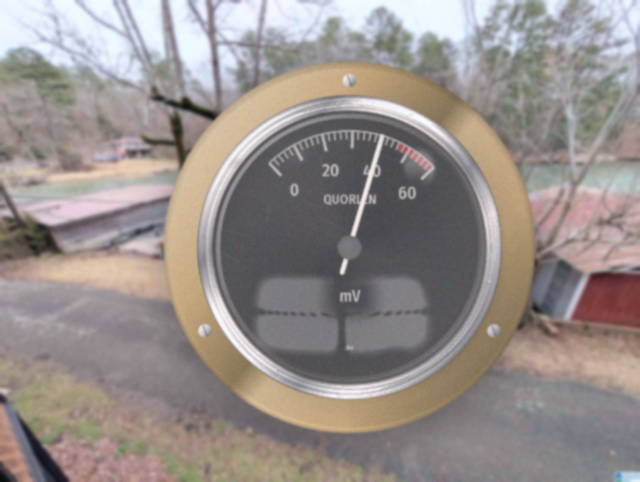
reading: 40 (mV)
